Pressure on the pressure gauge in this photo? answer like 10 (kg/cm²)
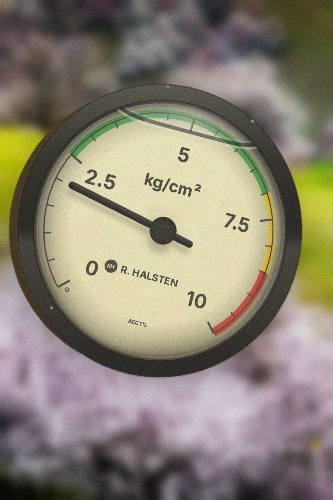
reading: 2 (kg/cm²)
